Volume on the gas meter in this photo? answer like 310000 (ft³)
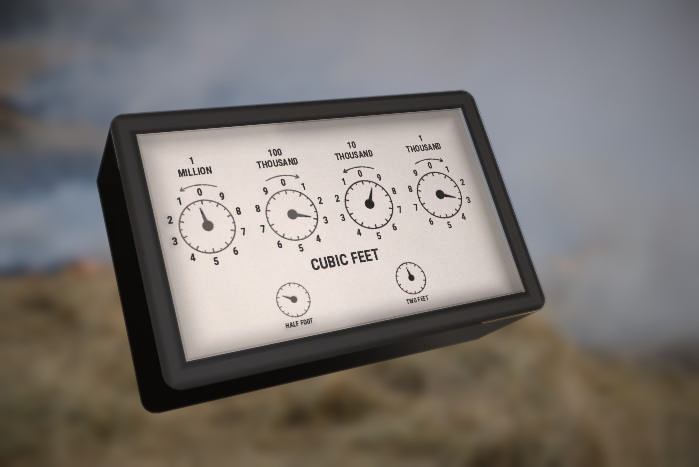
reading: 29300 (ft³)
